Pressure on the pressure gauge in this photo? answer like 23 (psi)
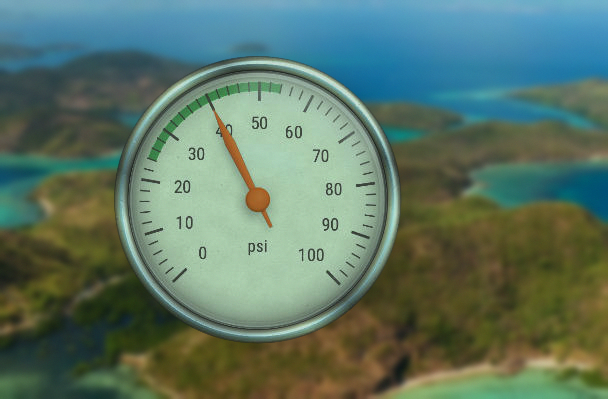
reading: 40 (psi)
